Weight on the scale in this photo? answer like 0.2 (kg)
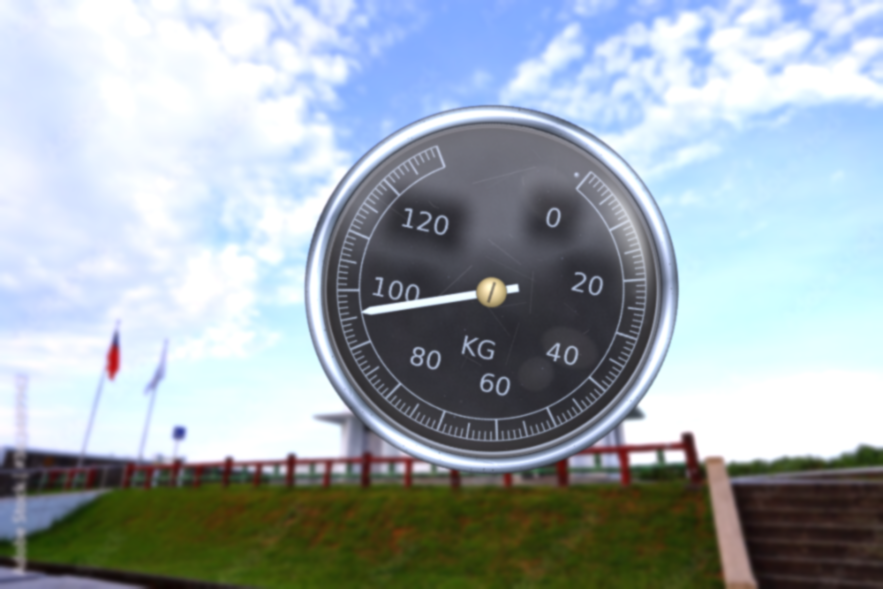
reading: 96 (kg)
